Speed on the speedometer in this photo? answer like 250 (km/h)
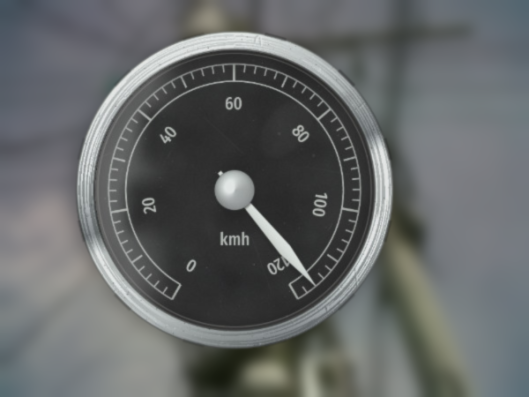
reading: 116 (km/h)
